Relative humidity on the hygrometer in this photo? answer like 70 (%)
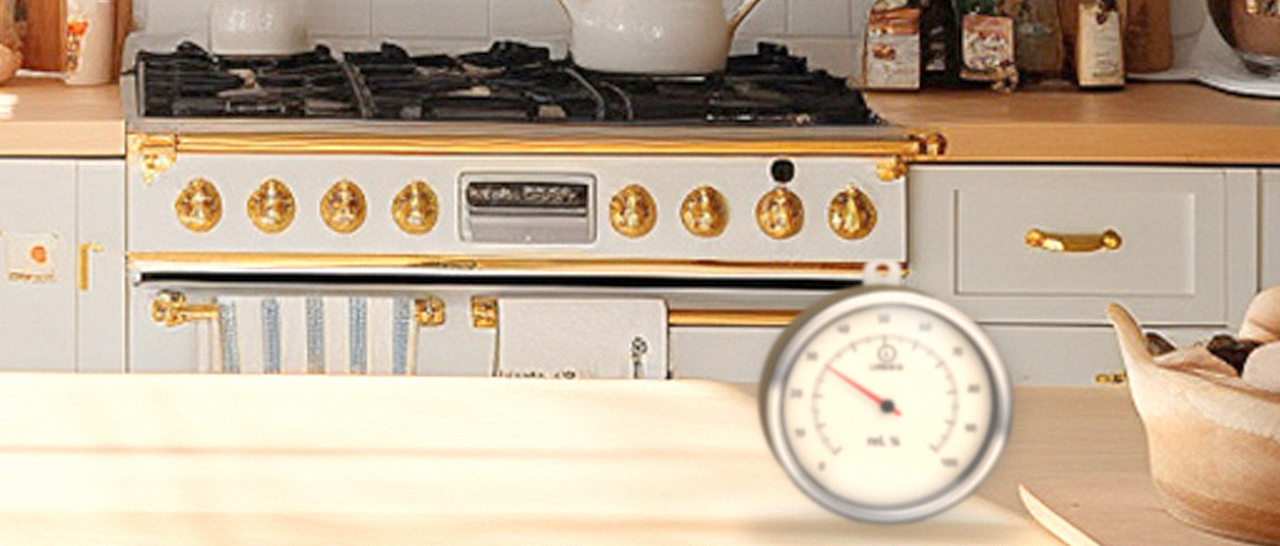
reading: 30 (%)
